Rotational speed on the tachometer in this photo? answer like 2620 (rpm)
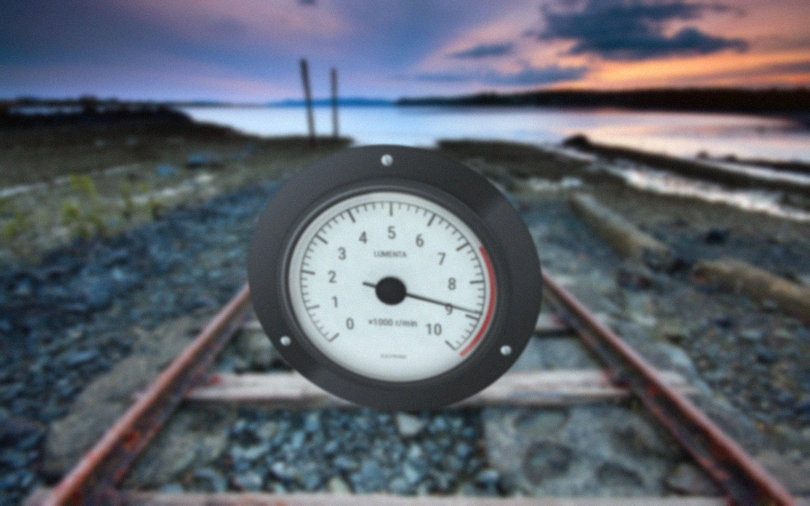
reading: 8800 (rpm)
